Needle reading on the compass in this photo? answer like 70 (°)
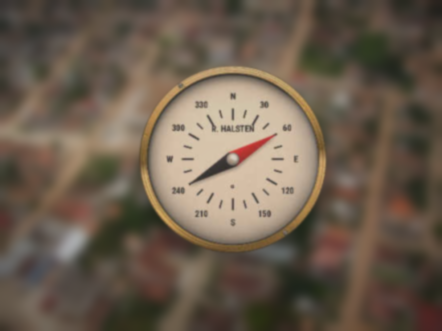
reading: 60 (°)
